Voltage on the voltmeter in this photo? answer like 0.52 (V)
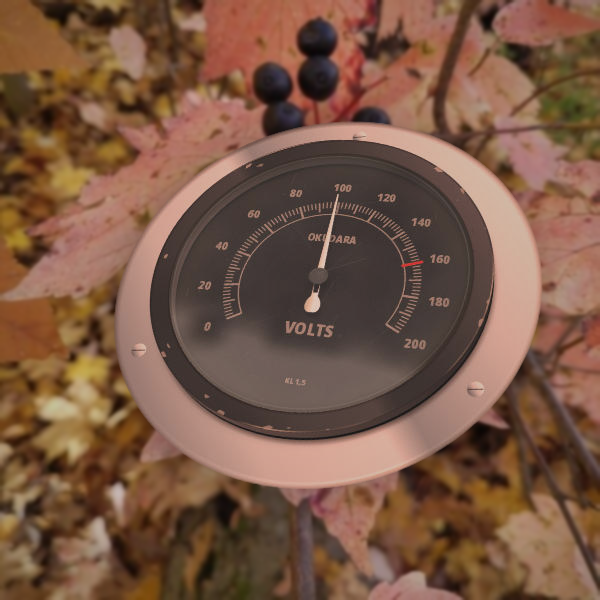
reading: 100 (V)
